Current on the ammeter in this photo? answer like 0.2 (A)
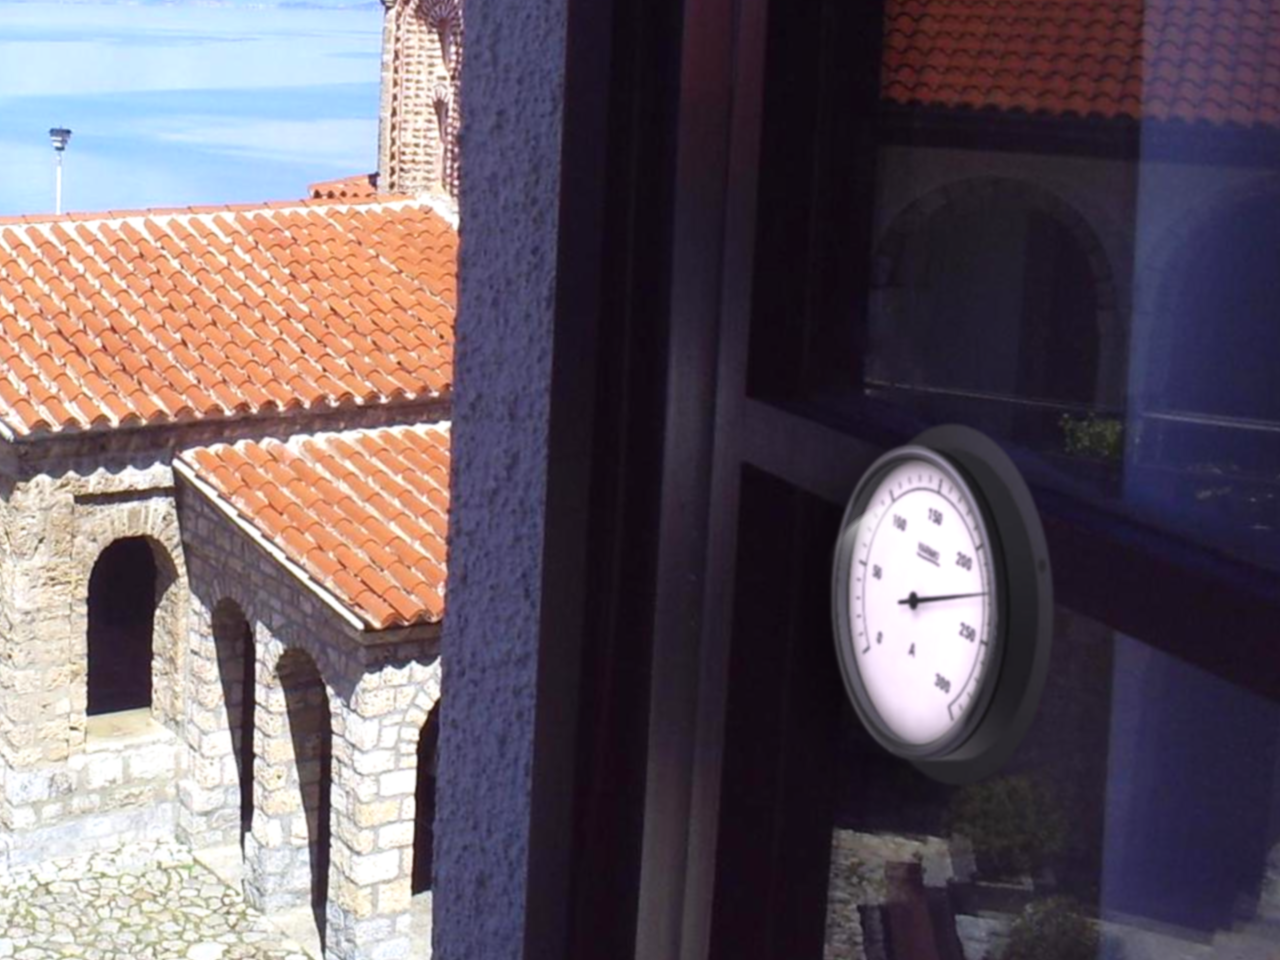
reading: 225 (A)
